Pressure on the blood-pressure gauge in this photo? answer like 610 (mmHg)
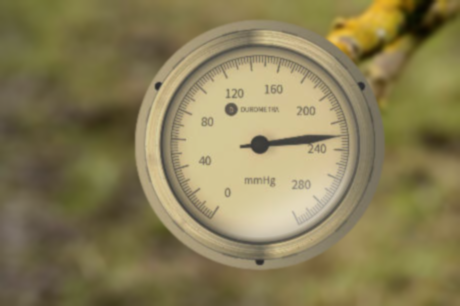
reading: 230 (mmHg)
